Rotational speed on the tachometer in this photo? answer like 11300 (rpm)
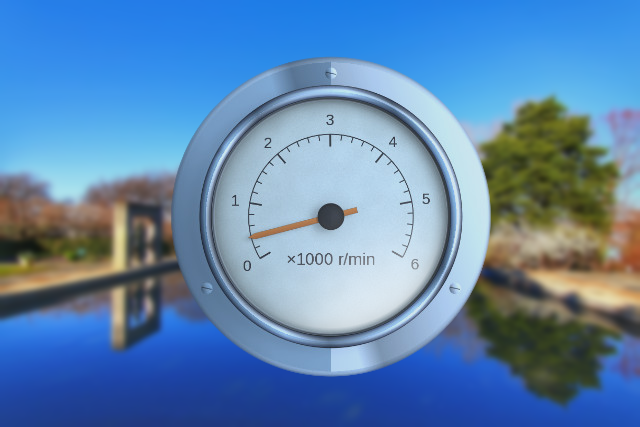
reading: 400 (rpm)
